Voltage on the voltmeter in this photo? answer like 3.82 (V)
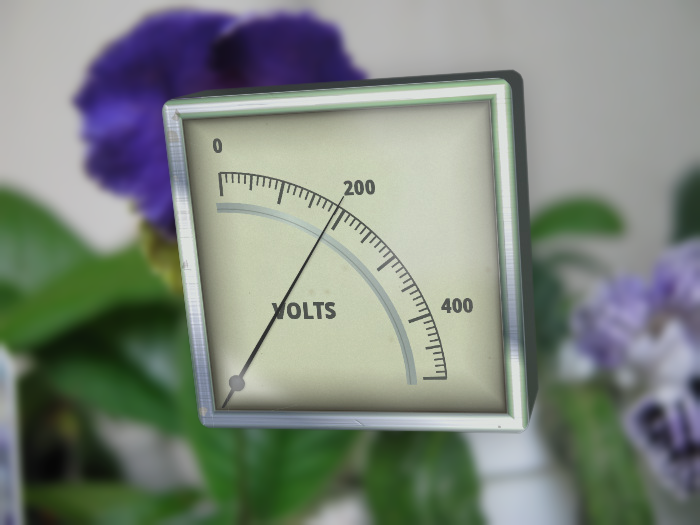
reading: 190 (V)
